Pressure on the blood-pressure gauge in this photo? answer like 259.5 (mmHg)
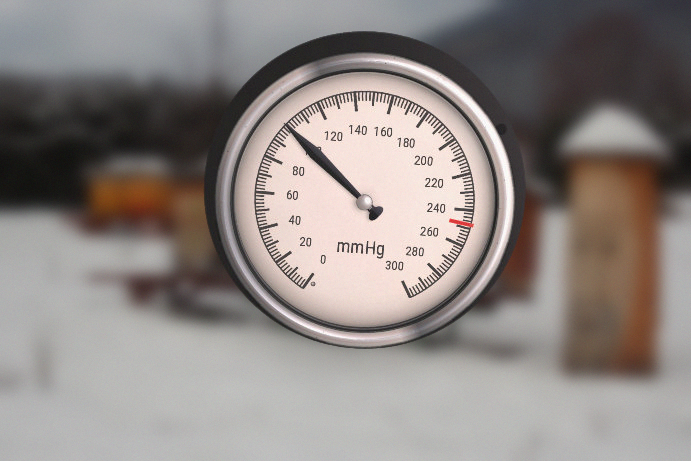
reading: 100 (mmHg)
